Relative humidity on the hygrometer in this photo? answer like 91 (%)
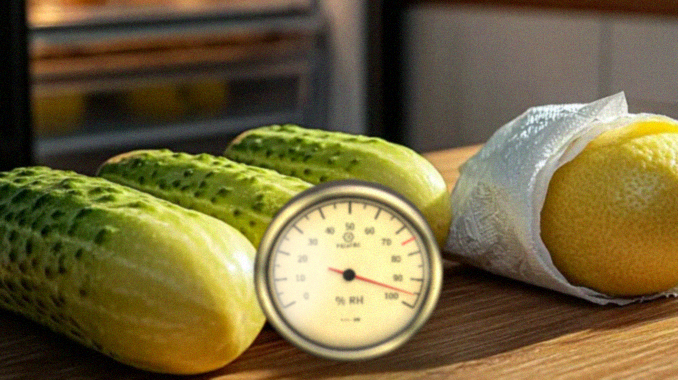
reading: 95 (%)
